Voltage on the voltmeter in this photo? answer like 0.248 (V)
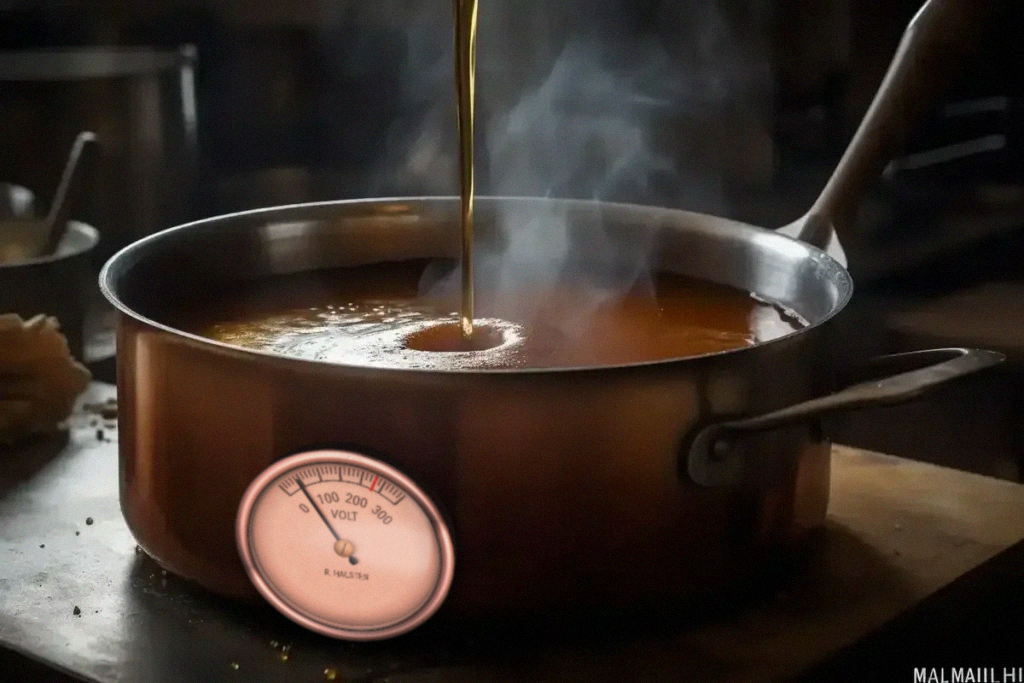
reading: 50 (V)
